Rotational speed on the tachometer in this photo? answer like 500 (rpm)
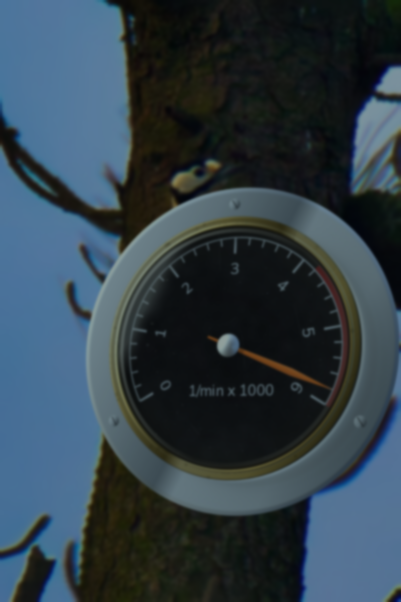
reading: 5800 (rpm)
